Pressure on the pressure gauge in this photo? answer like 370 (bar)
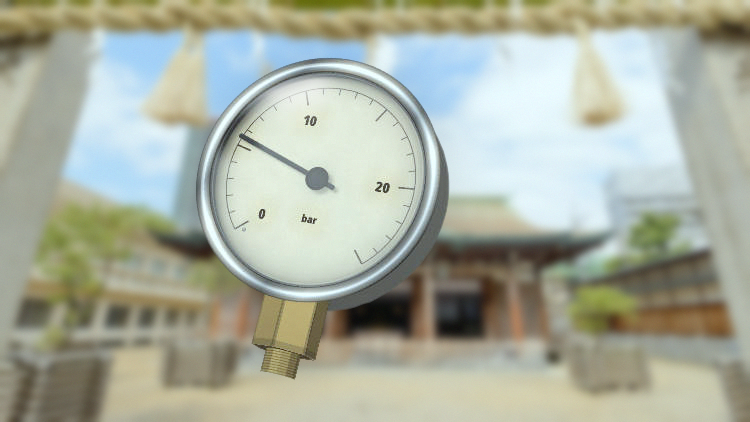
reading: 5.5 (bar)
